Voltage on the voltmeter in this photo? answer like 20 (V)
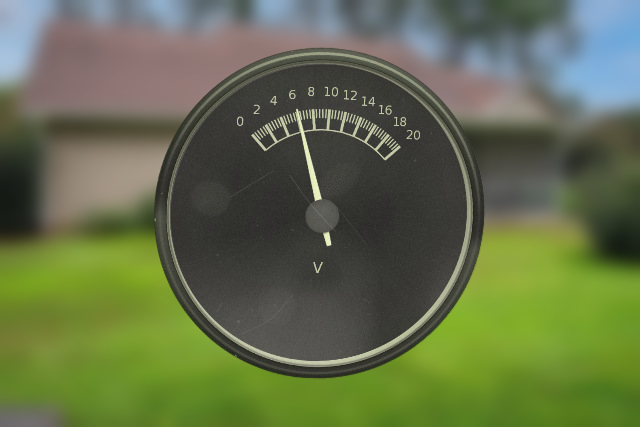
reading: 6 (V)
